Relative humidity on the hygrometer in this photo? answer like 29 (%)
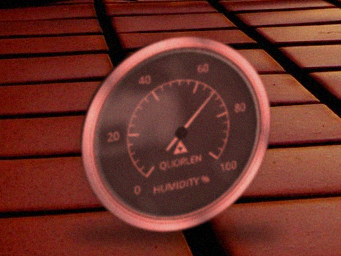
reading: 68 (%)
